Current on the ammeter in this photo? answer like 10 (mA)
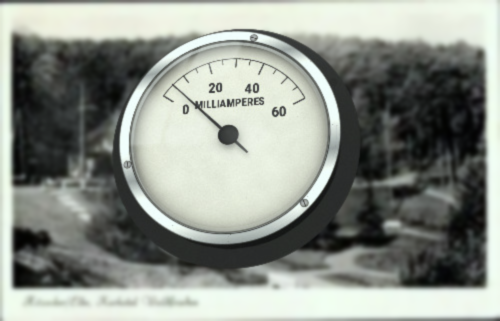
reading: 5 (mA)
